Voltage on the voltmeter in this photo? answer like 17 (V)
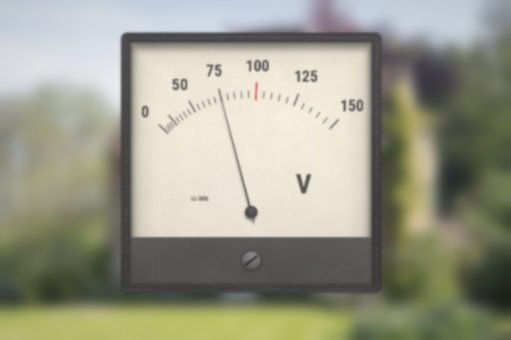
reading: 75 (V)
